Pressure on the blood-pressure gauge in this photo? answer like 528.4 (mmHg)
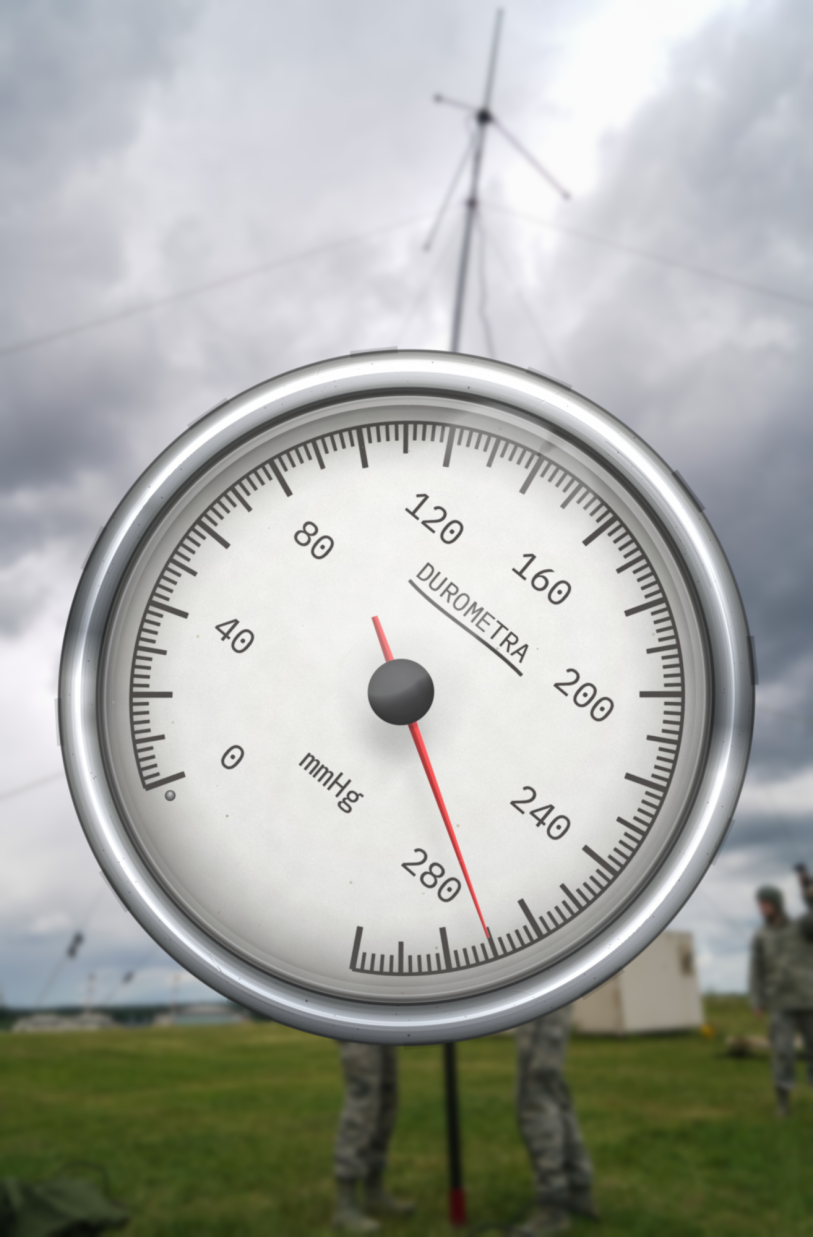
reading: 270 (mmHg)
